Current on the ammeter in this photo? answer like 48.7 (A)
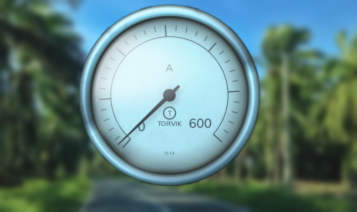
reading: 10 (A)
